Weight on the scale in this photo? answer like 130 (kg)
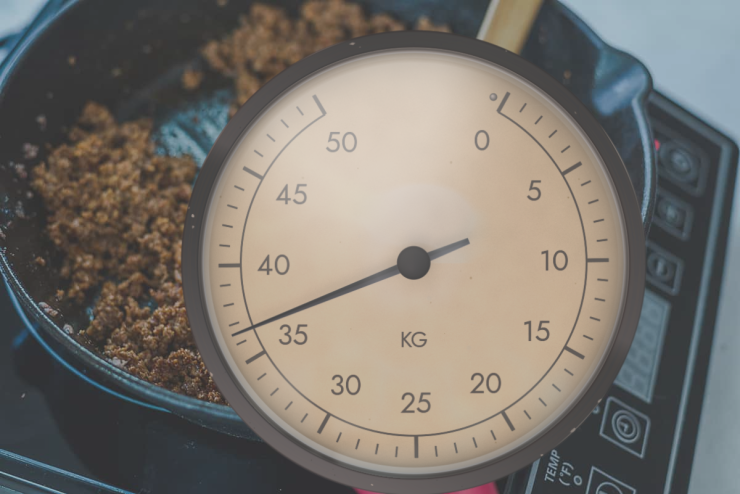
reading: 36.5 (kg)
